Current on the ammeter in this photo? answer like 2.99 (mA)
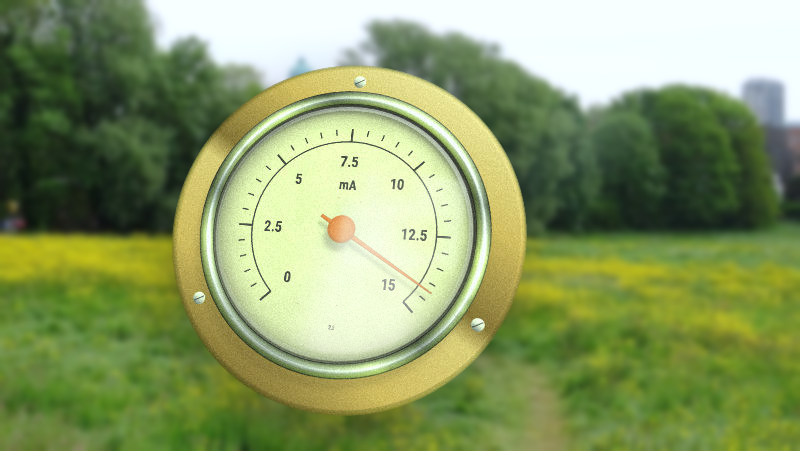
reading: 14.25 (mA)
